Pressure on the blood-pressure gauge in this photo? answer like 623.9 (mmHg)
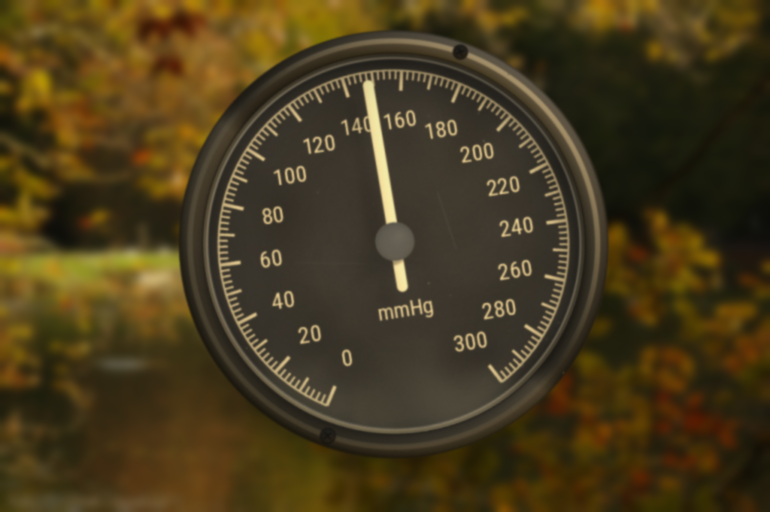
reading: 148 (mmHg)
